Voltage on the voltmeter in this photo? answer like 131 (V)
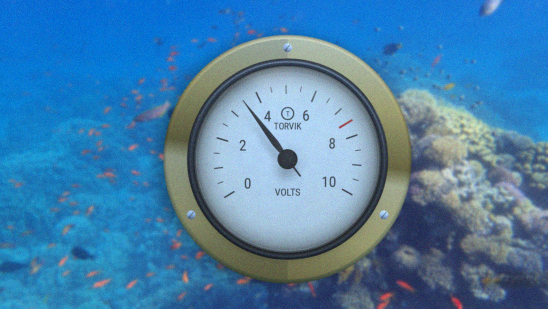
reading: 3.5 (V)
